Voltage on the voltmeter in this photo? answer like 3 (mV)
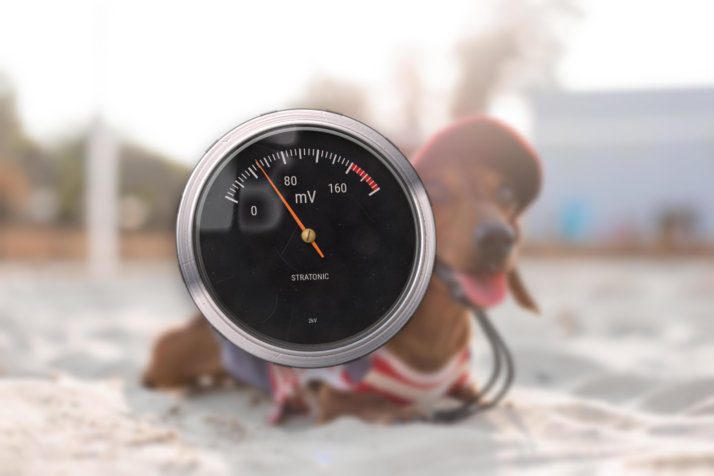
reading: 50 (mV)
